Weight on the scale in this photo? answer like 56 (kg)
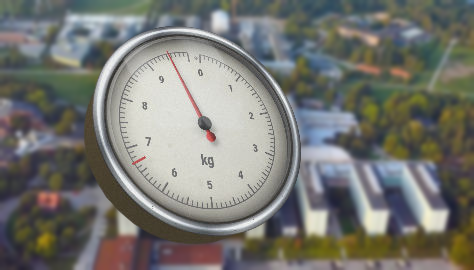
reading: 9.5 (kg)
